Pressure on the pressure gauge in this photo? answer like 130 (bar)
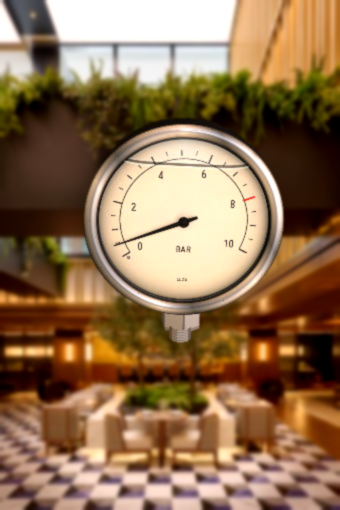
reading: 0.5 (bar)
